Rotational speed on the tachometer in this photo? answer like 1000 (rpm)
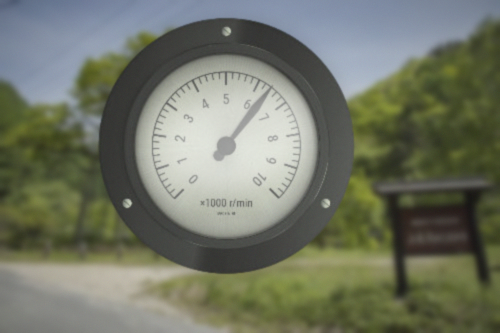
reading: 6400 (rpm)
